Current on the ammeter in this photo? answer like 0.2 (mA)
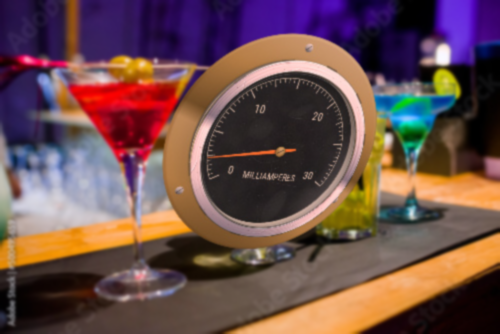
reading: 2.5 (mA)
